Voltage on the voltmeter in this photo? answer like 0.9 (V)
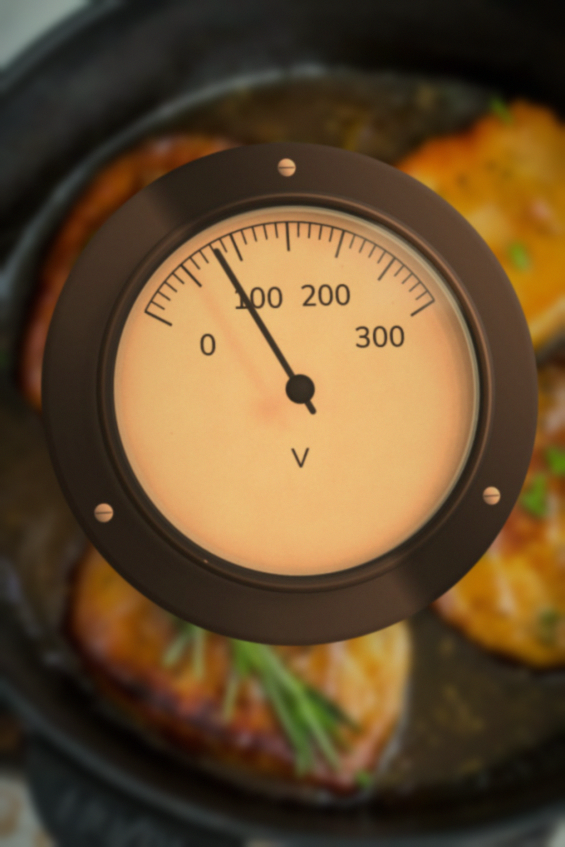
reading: 80 (V)
